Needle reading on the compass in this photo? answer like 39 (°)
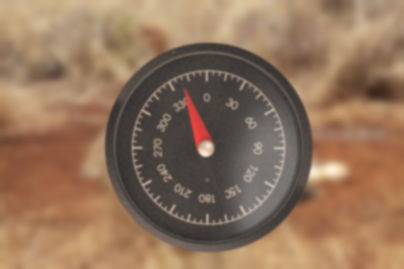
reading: 340 (°)
